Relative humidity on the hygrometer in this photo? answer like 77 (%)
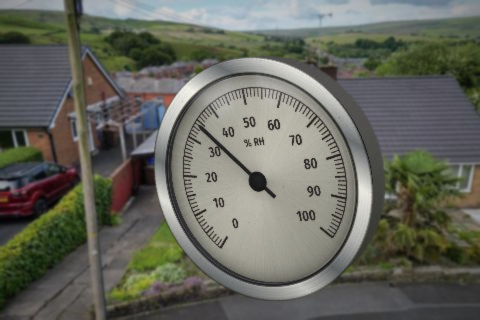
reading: 35 (%)
